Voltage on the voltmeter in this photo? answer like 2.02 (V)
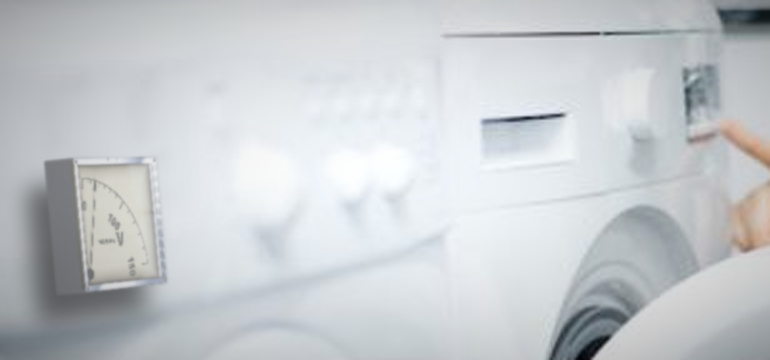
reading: 50 (V)
